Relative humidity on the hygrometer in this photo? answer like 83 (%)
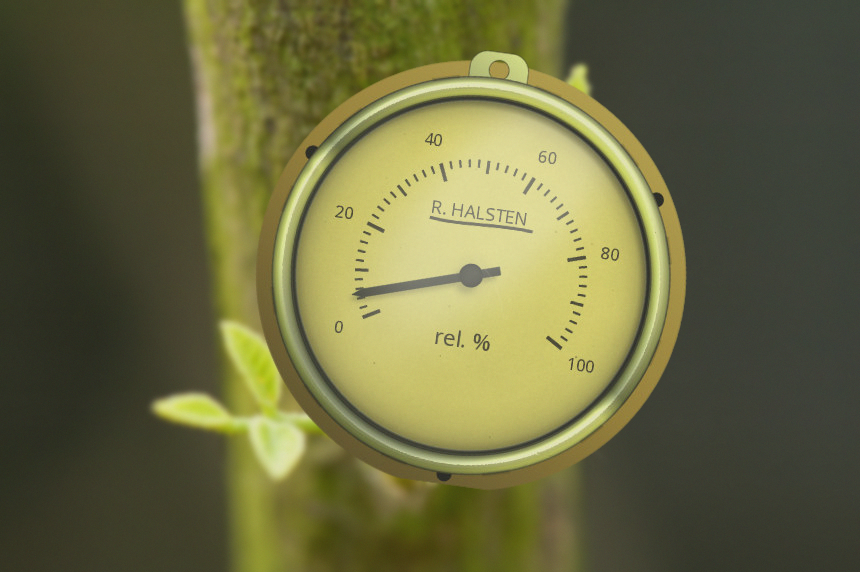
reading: 5 (%)
